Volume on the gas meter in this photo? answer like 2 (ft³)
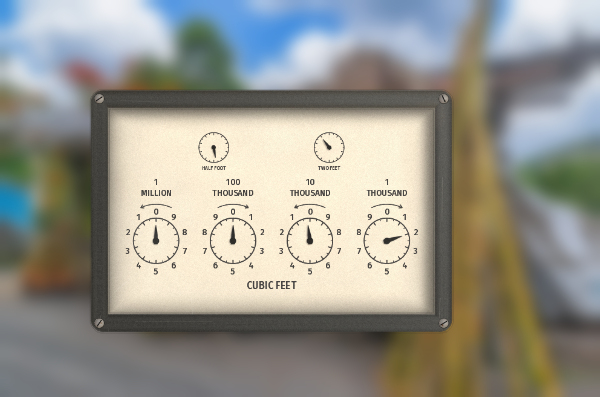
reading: 200 (ft³)
